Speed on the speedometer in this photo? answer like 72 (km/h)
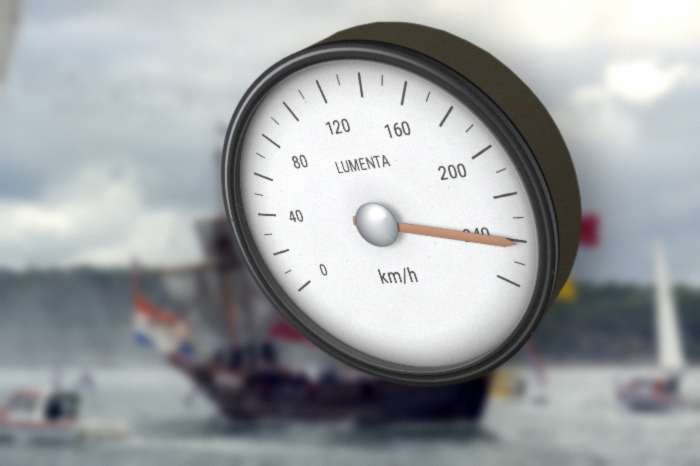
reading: 240 (km/h)
